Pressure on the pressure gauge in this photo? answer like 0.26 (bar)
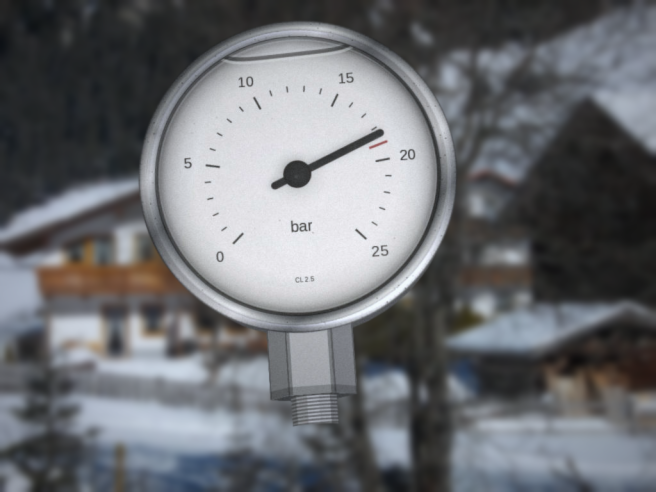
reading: 18.5 (bar)
